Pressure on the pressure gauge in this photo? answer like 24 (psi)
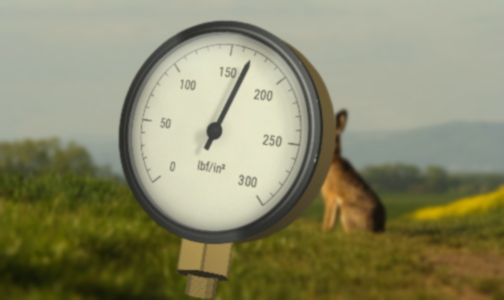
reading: 170 (psi)
